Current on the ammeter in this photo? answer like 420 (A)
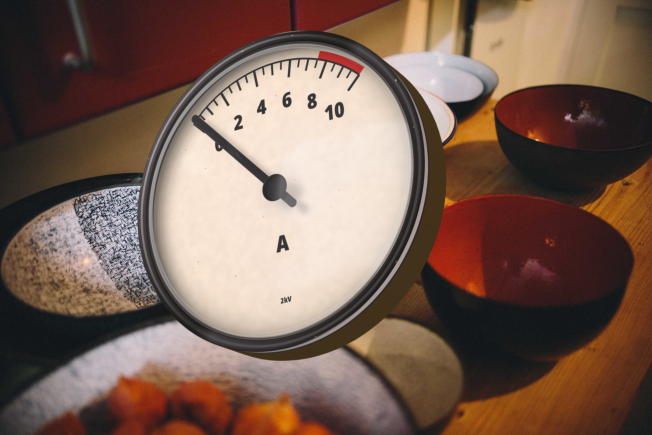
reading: 0.25 (A)
